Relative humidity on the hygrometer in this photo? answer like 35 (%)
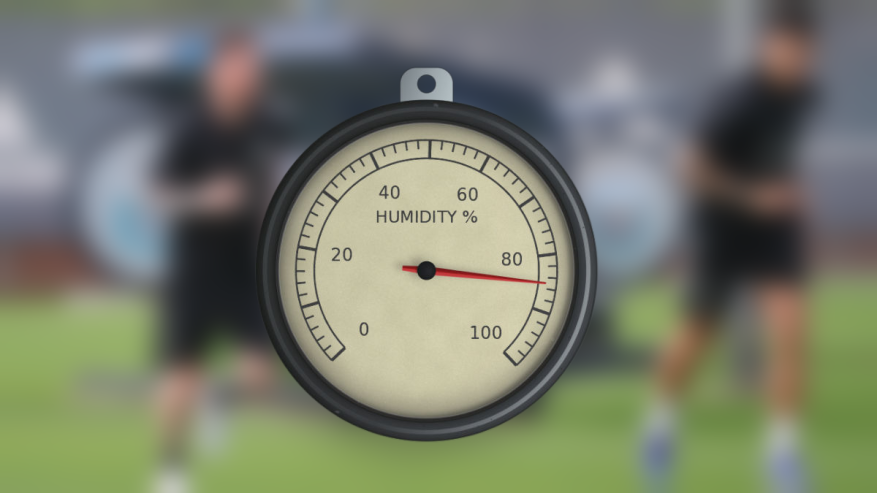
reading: 85 (%)
